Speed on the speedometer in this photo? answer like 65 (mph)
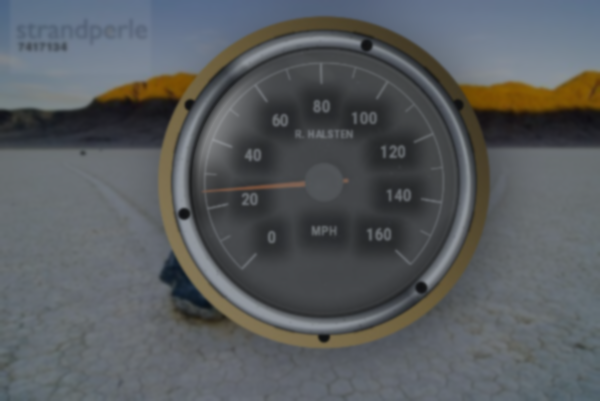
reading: 25 (mph)
